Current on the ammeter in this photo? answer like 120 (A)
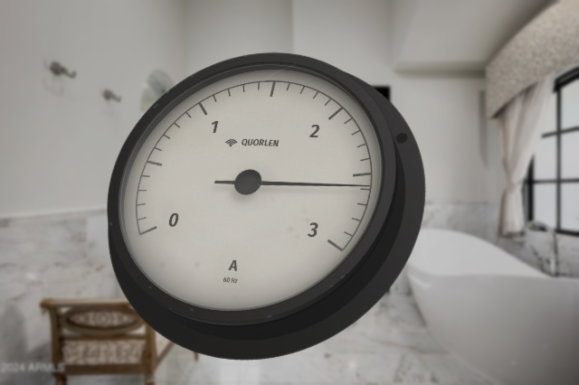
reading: 2.6 (A)
